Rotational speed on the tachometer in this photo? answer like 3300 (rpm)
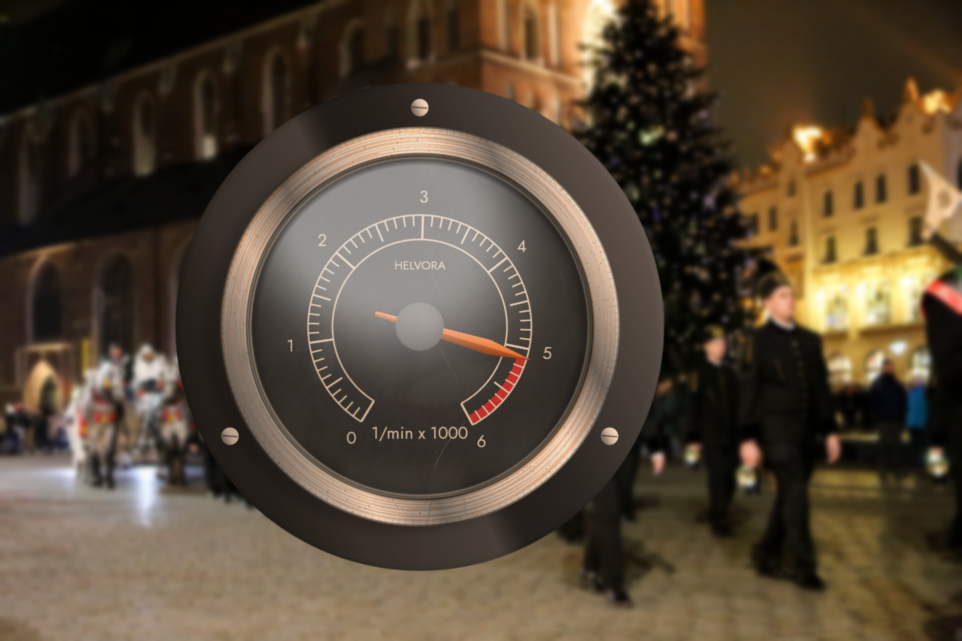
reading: 5100 (rpm)
